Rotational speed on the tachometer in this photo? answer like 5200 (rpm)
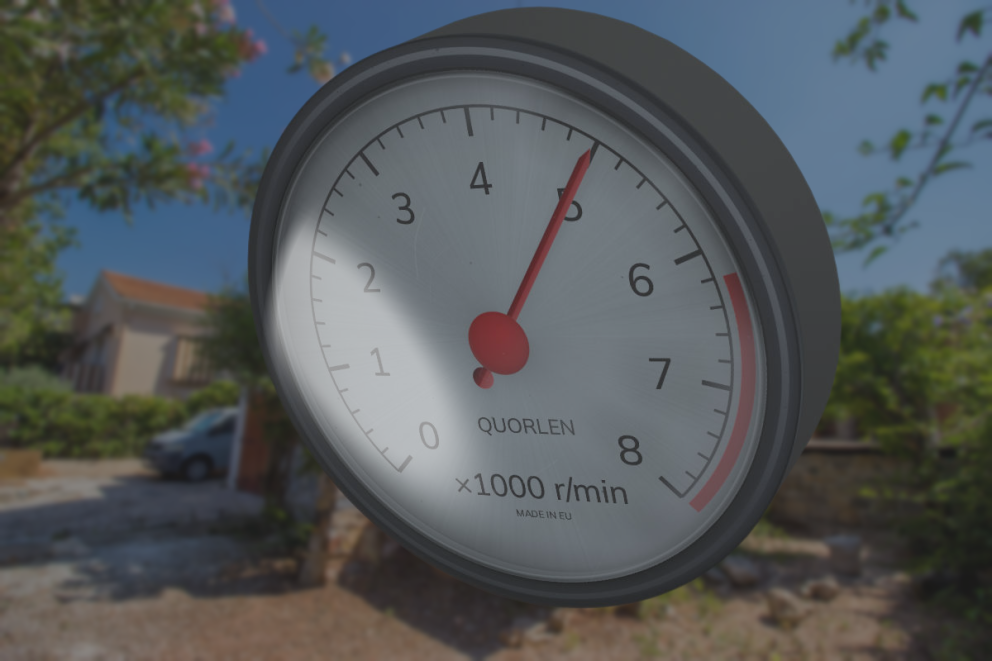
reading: 5000 (rpm)
